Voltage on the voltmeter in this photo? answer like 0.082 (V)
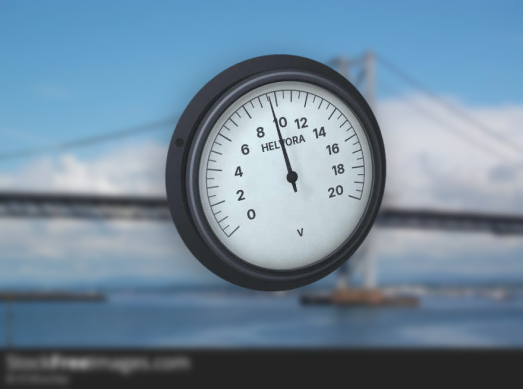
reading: 9.5 (V)
